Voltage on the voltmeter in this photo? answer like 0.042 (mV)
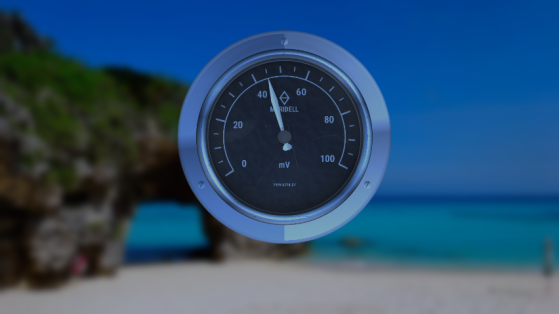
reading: 45 (mV)
